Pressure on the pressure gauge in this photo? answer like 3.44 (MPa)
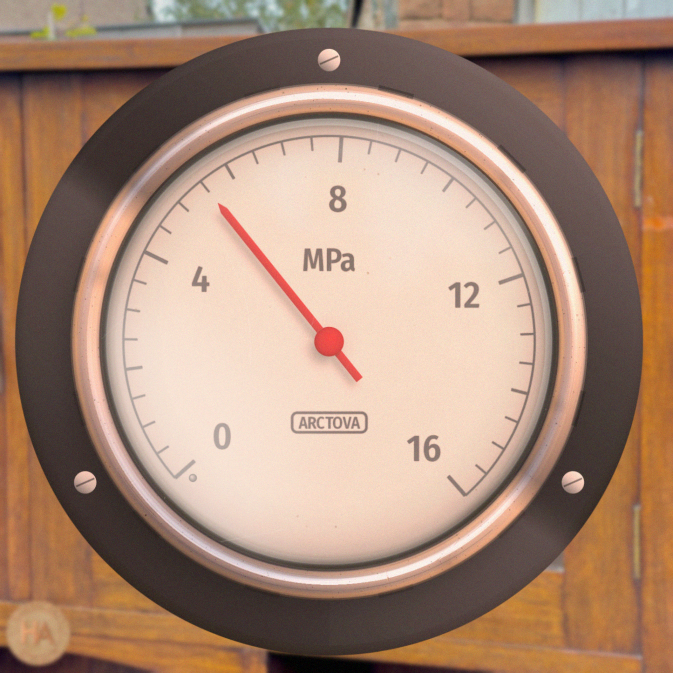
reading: 5.5 (MPa)
